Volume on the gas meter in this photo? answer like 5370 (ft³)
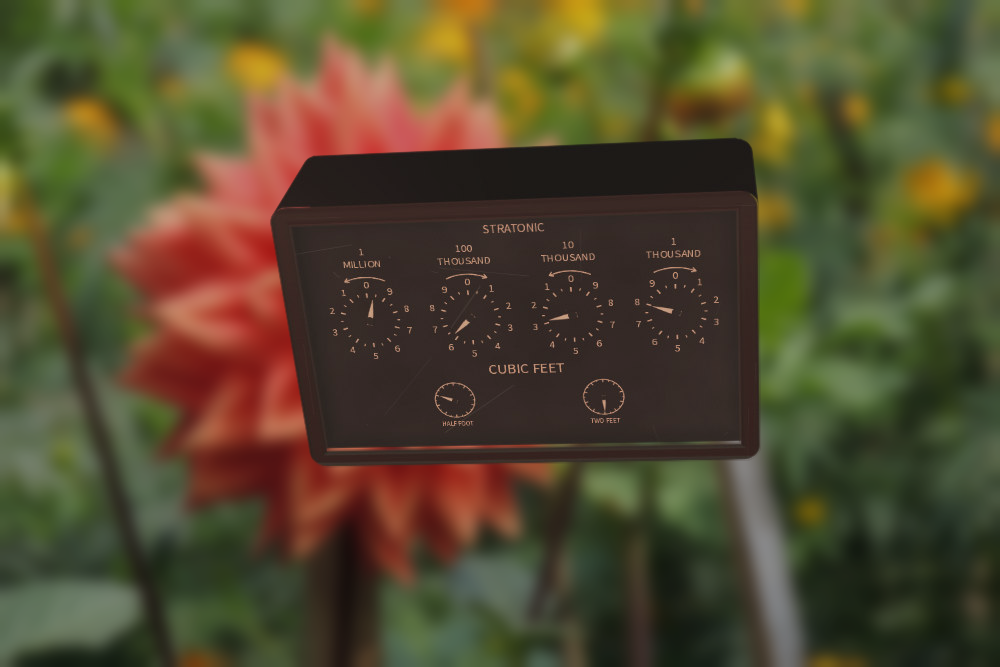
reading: 962800 (ft³)
